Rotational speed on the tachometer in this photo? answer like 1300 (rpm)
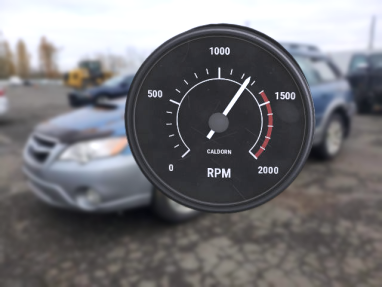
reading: 1250 (rpm)
